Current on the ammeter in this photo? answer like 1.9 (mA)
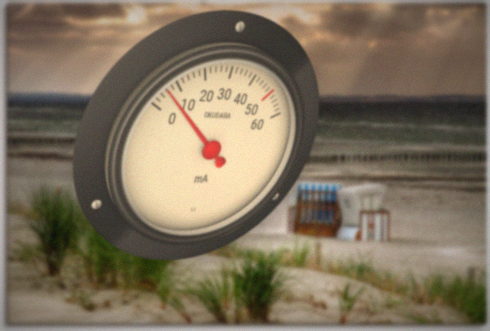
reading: 6 (mA)
